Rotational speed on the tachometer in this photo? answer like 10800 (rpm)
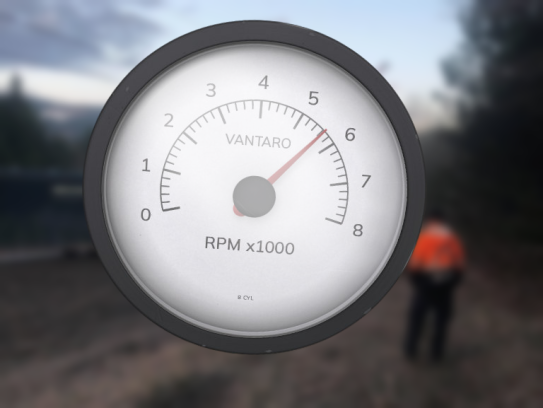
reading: 5600 (rpm)
